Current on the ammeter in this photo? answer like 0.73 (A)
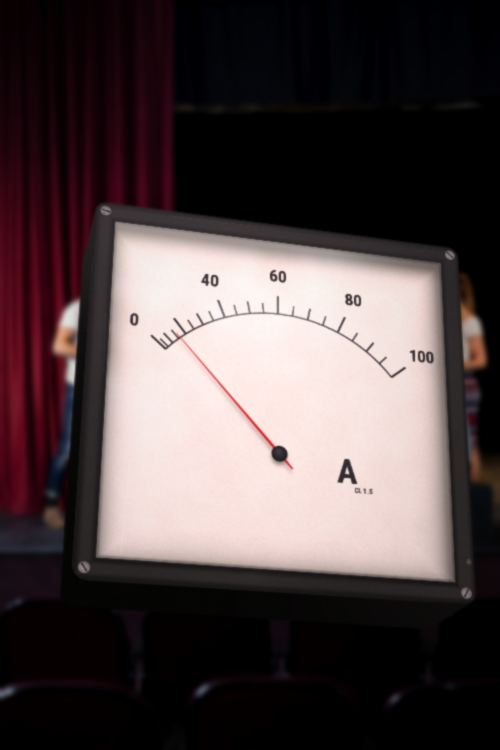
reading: 15 (A)
